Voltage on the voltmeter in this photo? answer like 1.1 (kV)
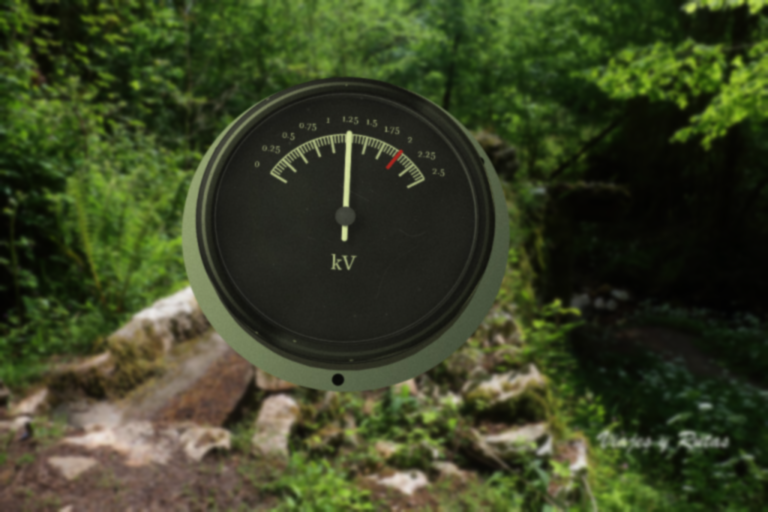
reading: 1.25 (kV)
